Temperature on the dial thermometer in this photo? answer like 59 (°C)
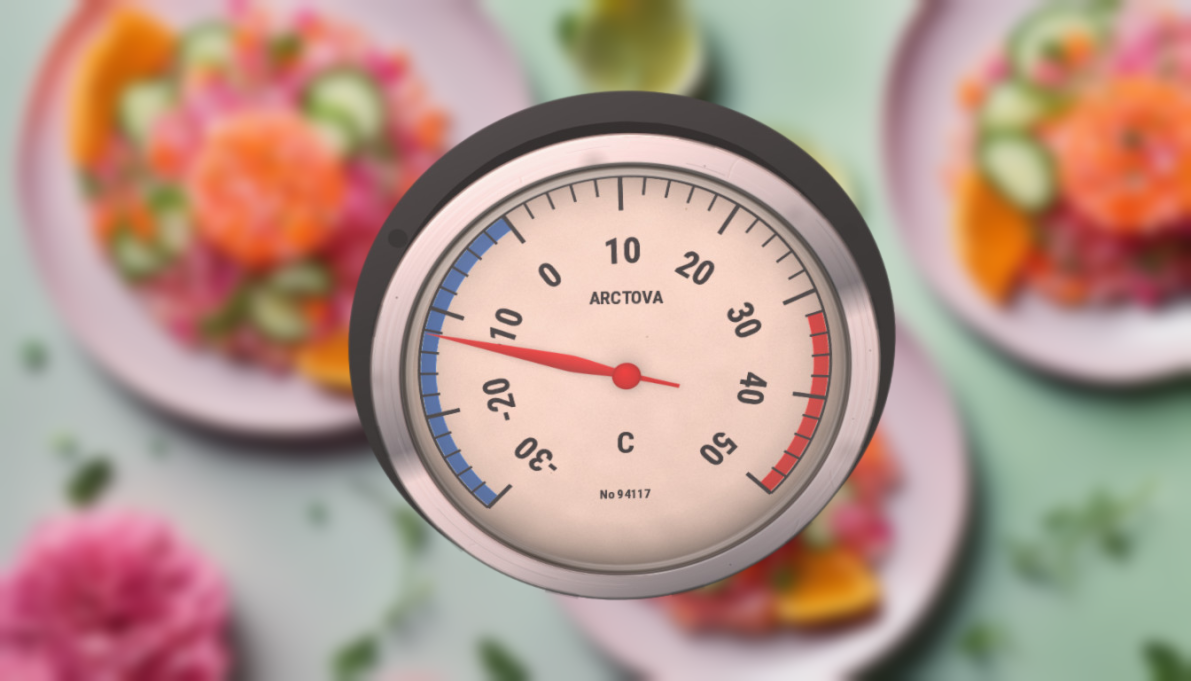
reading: -12 (°C)
